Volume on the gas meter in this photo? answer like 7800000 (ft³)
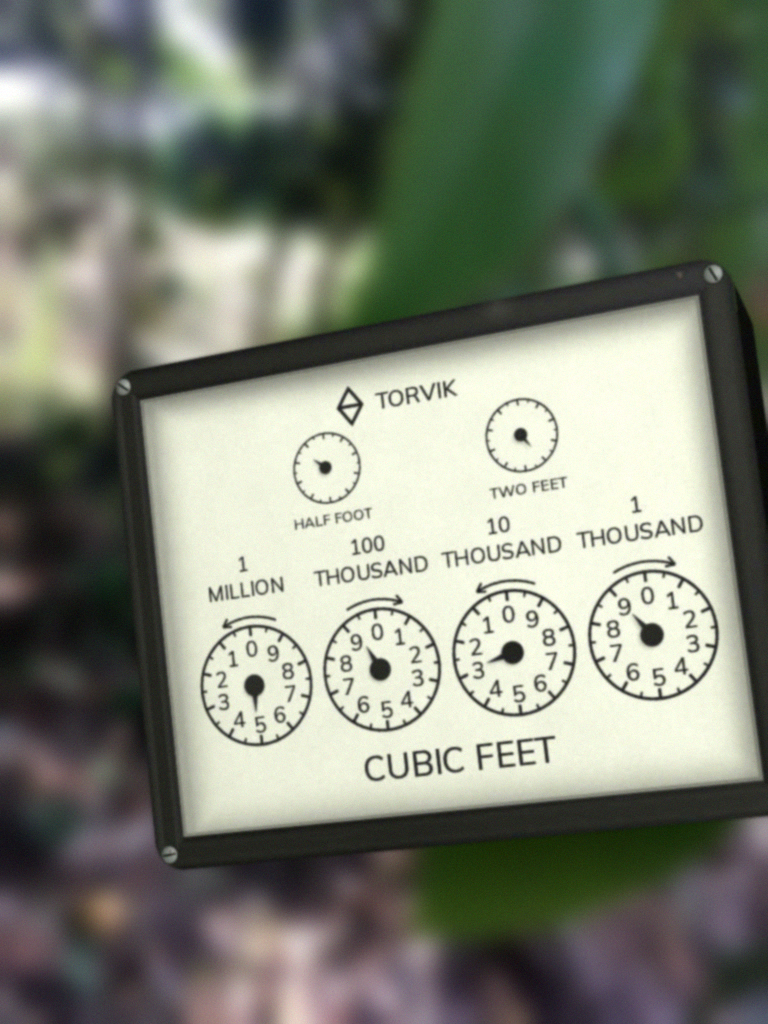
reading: 492900 (ft³)
